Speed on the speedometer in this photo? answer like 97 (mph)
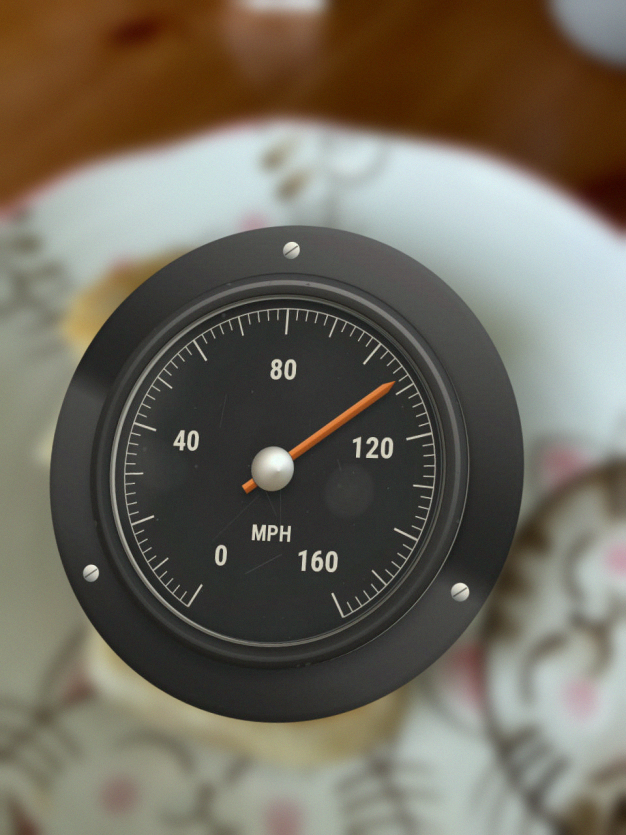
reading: 108 (mph)
